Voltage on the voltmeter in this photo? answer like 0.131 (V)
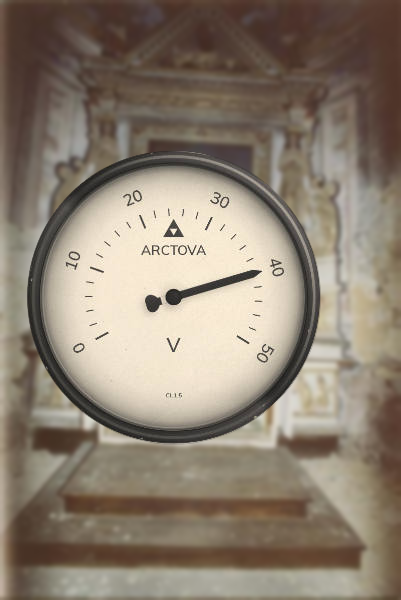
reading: 40 (V)
